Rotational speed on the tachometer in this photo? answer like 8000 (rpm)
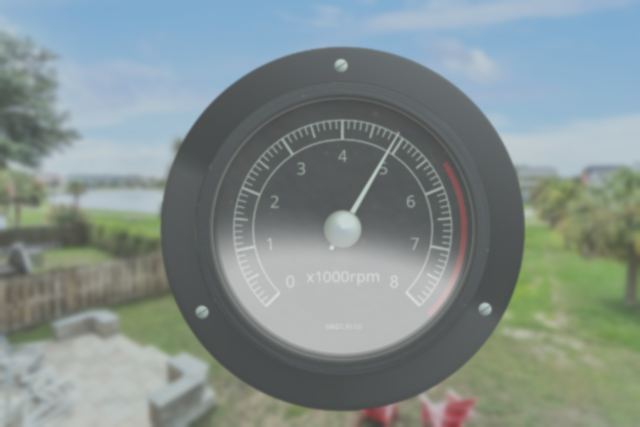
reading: 4900 (rpm)
